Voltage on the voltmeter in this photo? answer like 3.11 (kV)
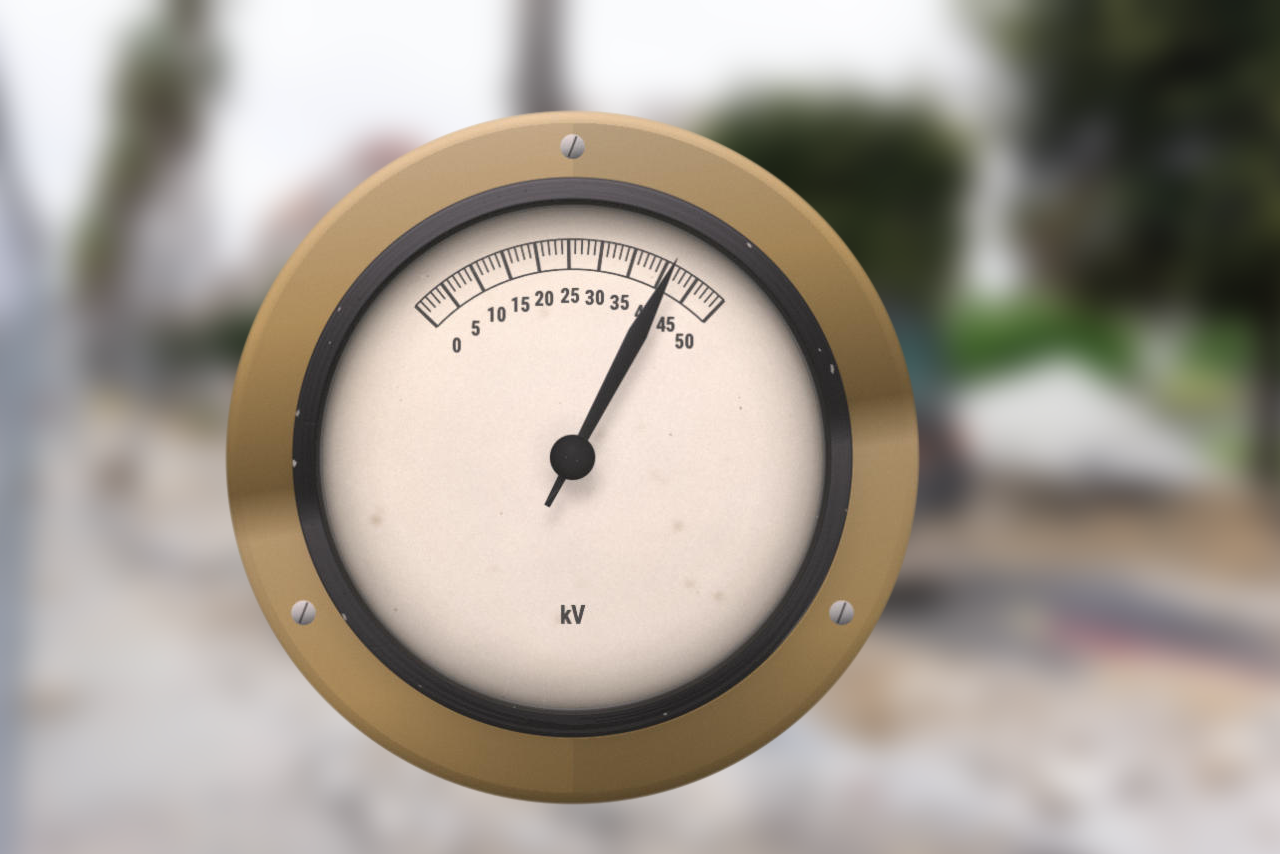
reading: 41 (kV)
